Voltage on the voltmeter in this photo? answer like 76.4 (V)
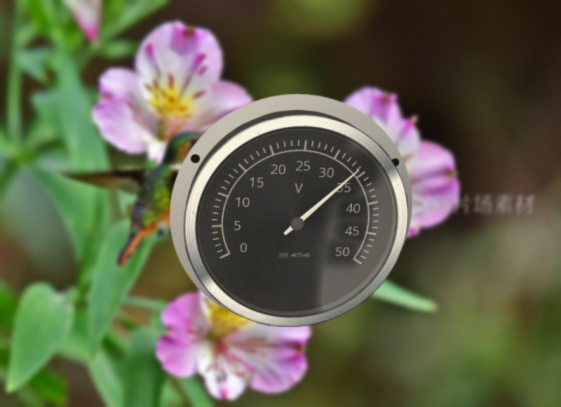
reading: 34 (V)
